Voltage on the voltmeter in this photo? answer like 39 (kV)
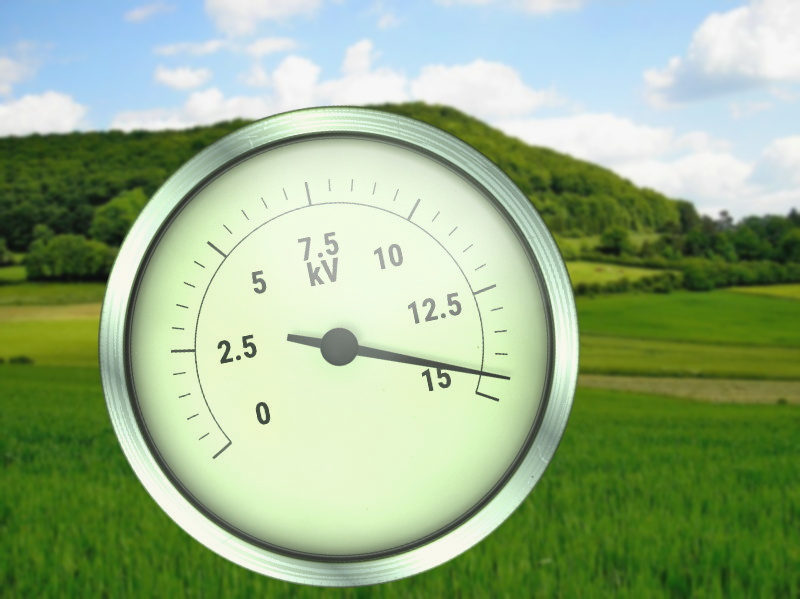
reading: 14.5 (kV)
